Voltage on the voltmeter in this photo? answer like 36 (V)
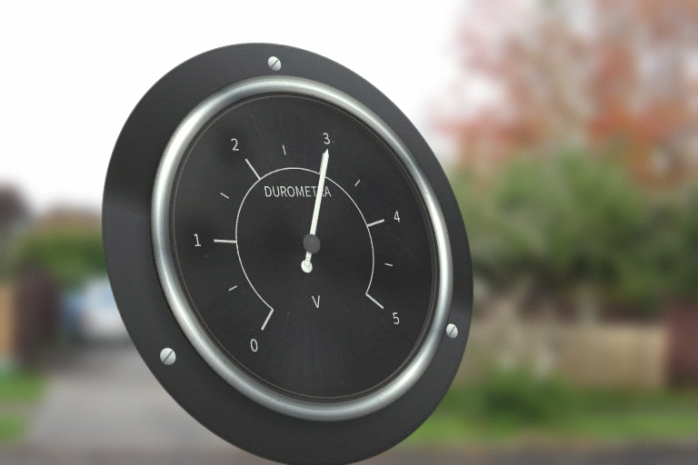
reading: 3 (V)
